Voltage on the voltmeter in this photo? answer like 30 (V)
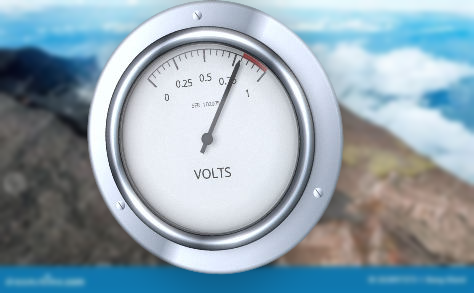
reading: 0.8 (V)
